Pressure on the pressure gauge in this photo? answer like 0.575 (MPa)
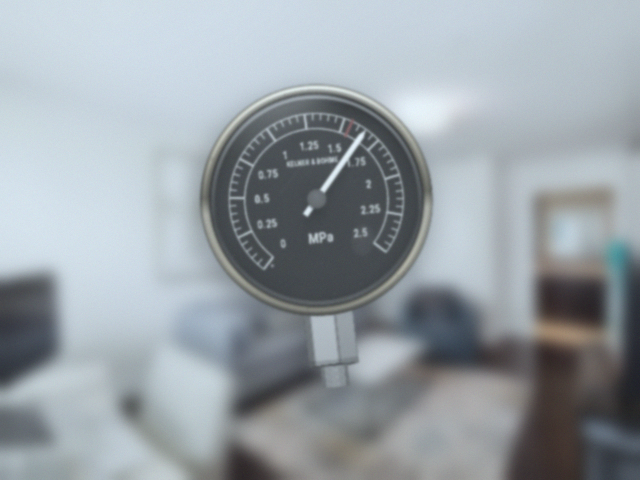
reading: 1.65 (MPa)
